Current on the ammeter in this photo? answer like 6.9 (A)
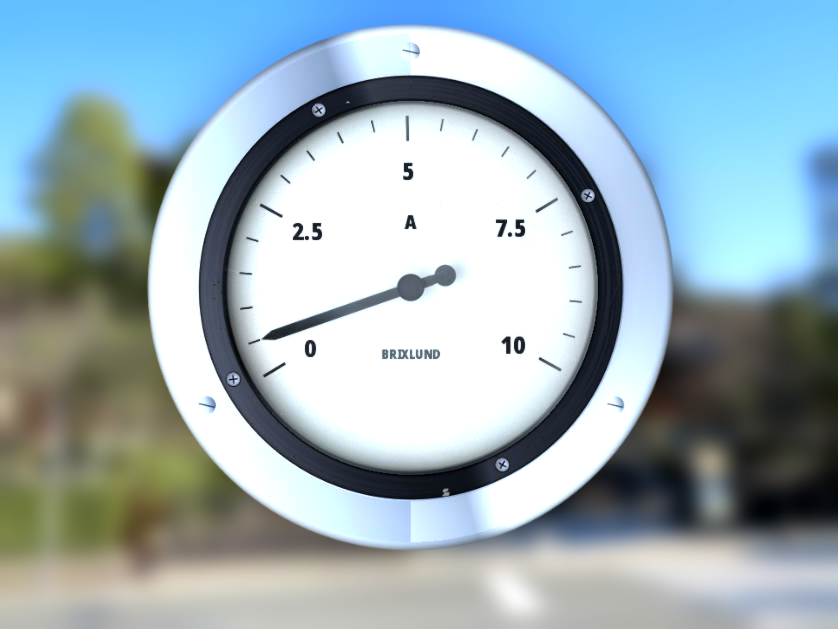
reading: 0.5 (A)
